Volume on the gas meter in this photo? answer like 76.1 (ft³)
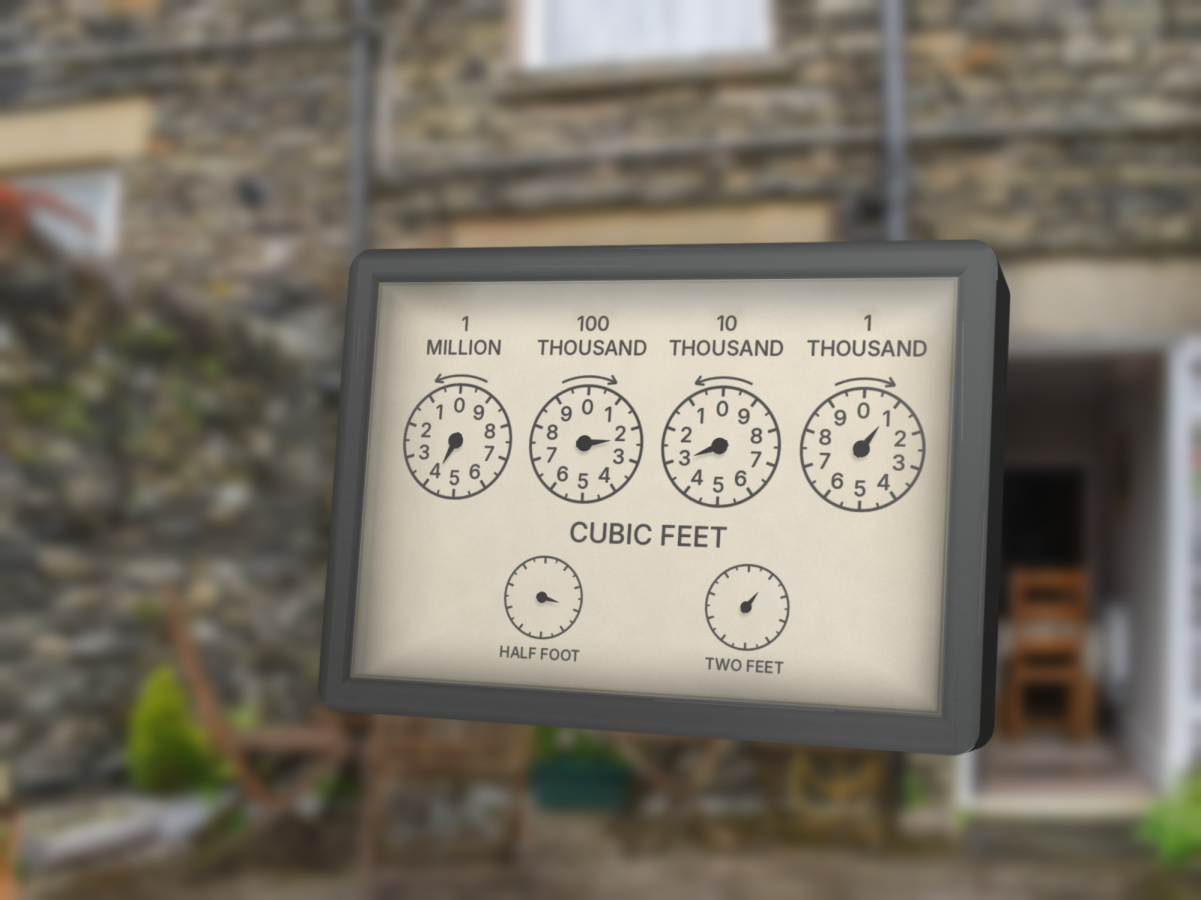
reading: 423100 (ft³)
